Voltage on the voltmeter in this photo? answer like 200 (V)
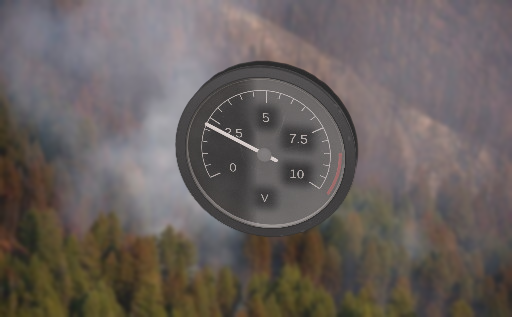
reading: 2.25 (V)
